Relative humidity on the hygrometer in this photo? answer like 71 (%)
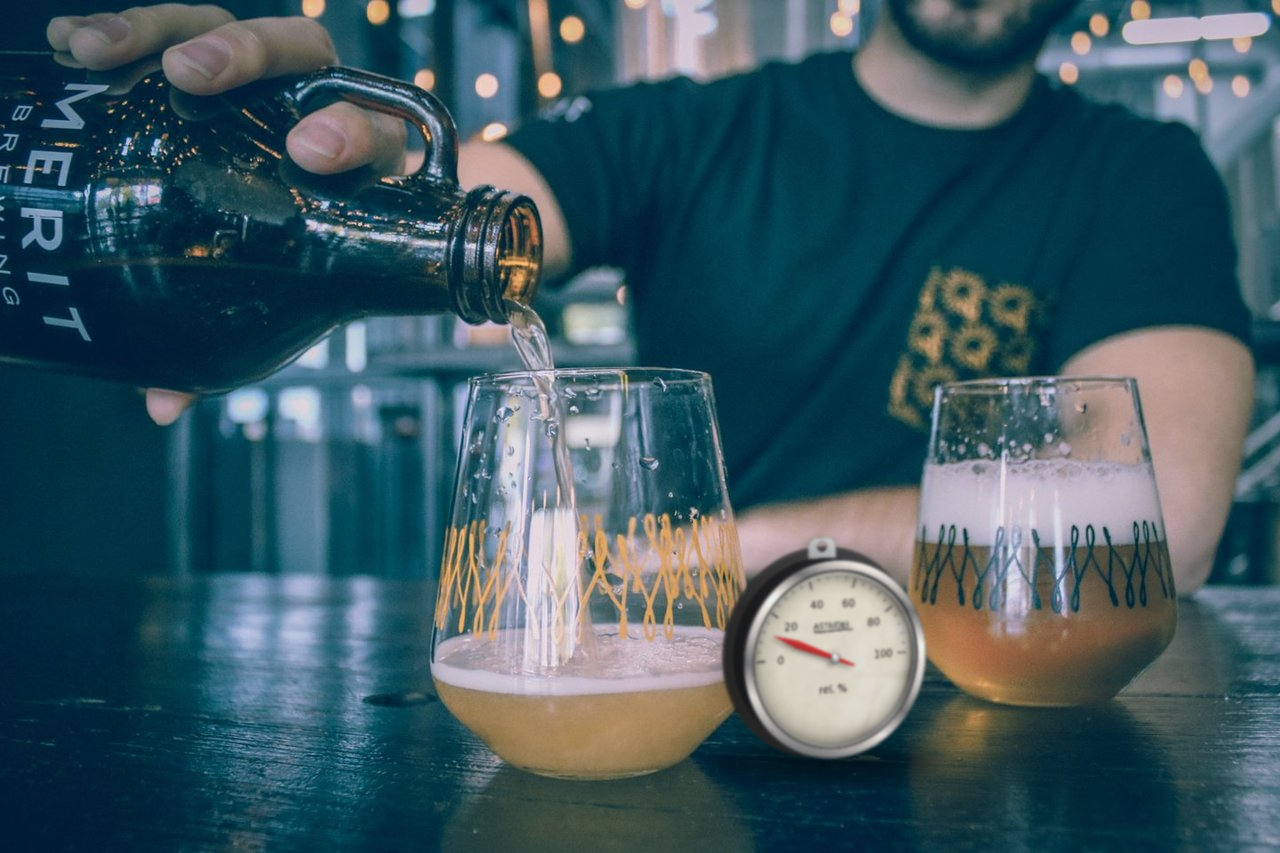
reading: 12 (%)
